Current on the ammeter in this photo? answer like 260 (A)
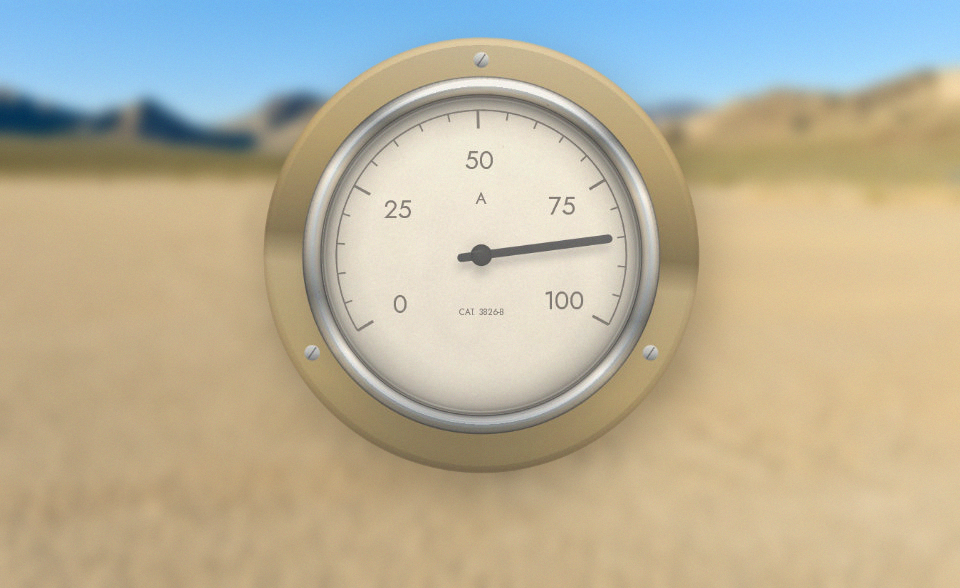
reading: 85 (A)
